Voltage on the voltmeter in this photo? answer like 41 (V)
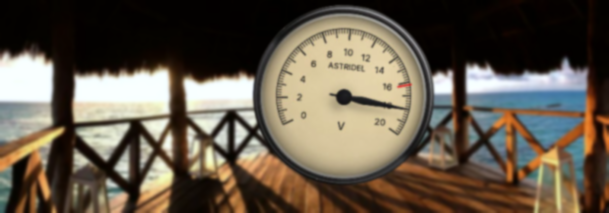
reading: 18 (V)
